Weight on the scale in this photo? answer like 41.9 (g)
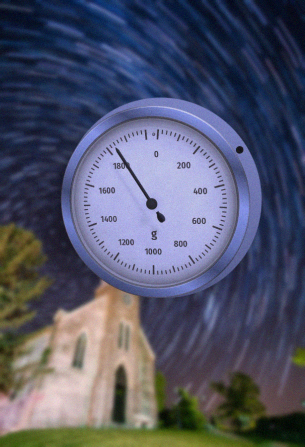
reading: 1840 (g)
